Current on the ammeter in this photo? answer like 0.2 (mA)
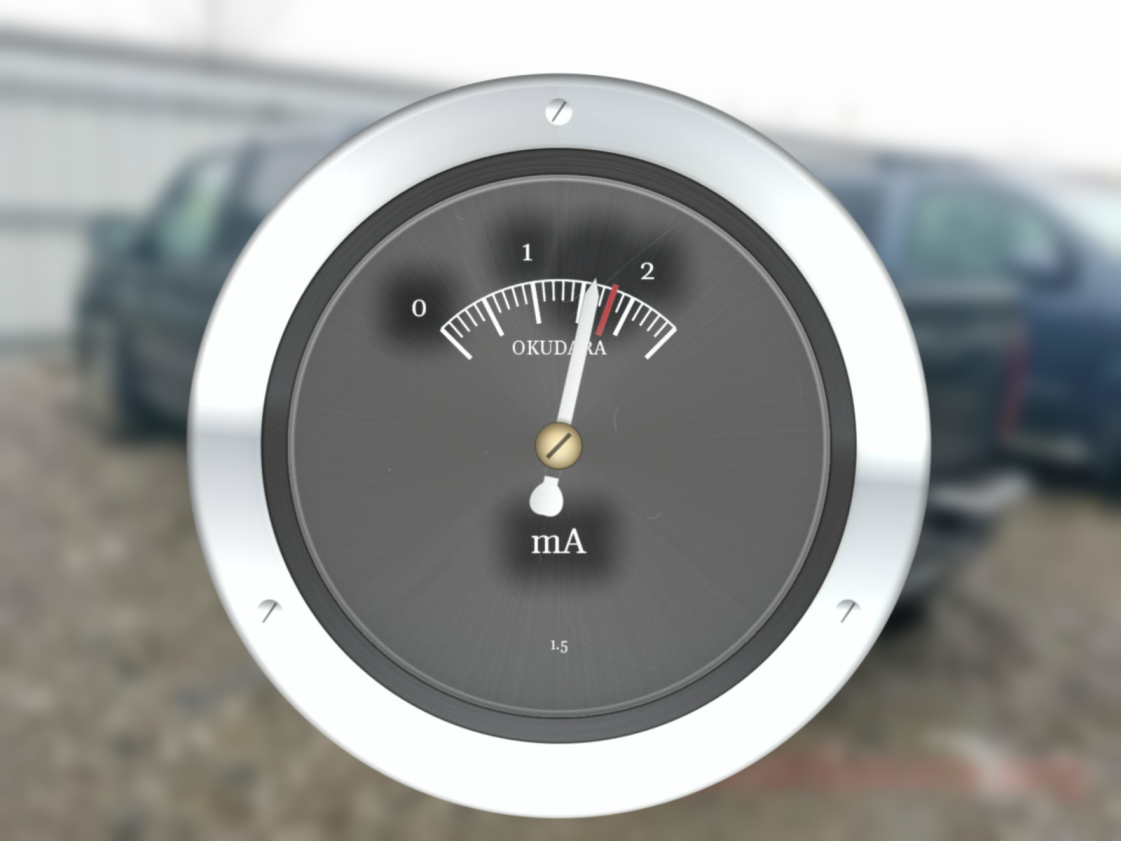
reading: 1.6 (mA)
